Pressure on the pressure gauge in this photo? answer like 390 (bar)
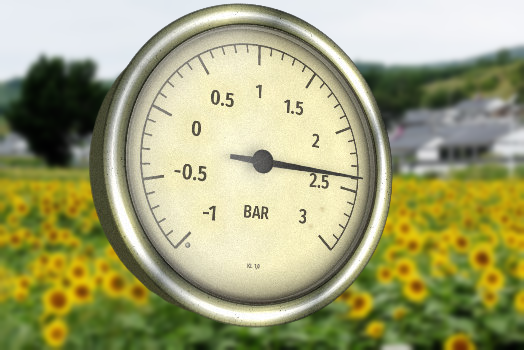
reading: 2.4 (bar)
